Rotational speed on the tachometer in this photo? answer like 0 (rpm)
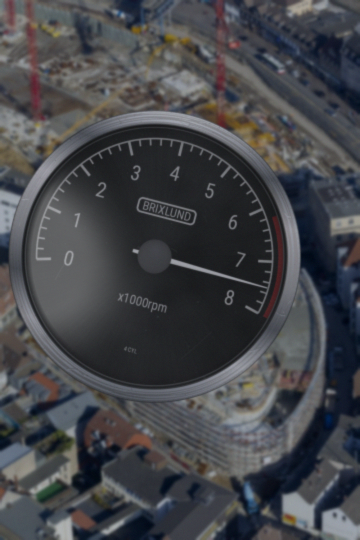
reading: 7500 (rpm)
